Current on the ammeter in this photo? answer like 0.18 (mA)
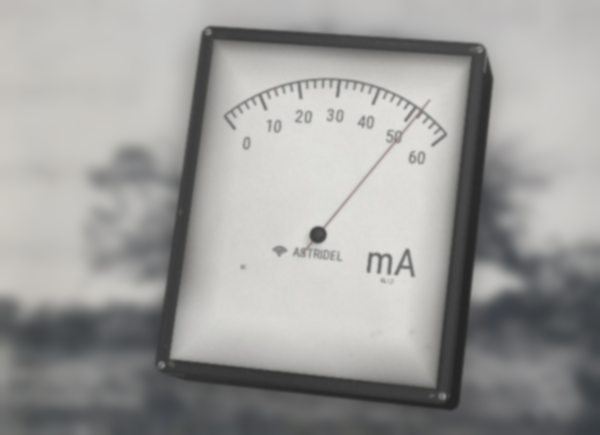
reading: 52 (mA)
